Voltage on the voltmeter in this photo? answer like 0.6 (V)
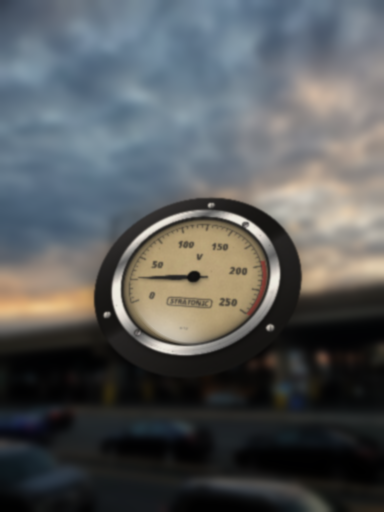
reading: 25 (V)
